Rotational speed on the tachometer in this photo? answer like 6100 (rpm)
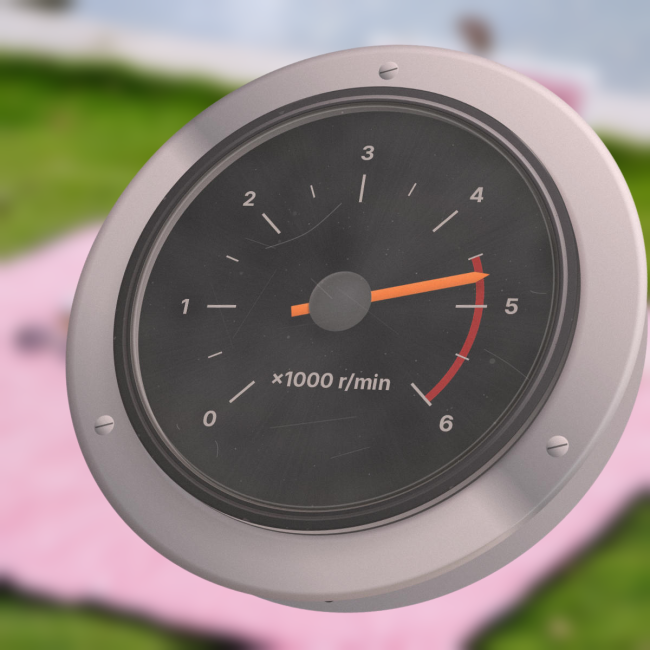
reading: 4750 (rpm)
